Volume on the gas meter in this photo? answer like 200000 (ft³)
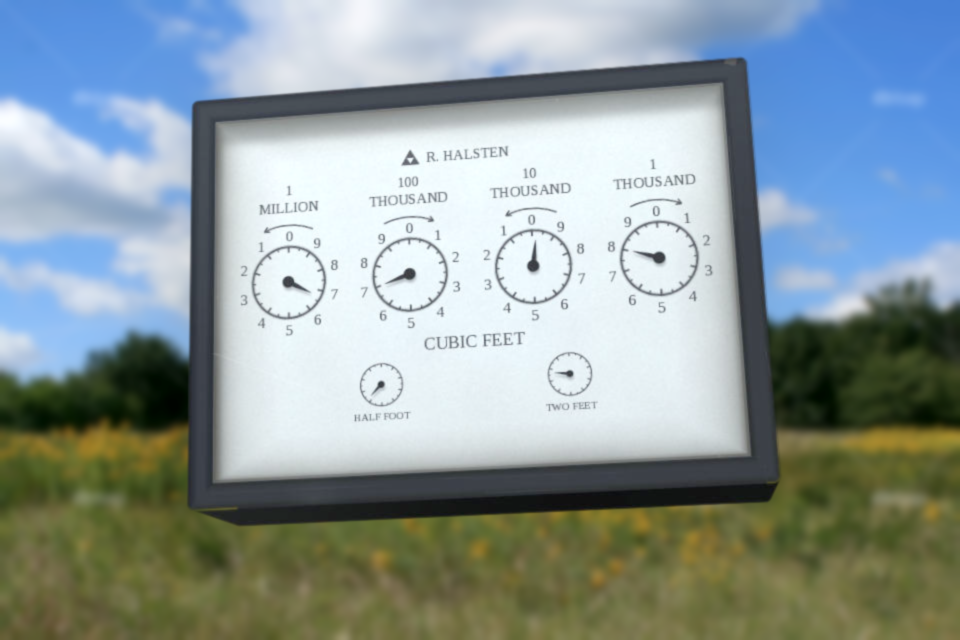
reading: 669800 (ft³)
